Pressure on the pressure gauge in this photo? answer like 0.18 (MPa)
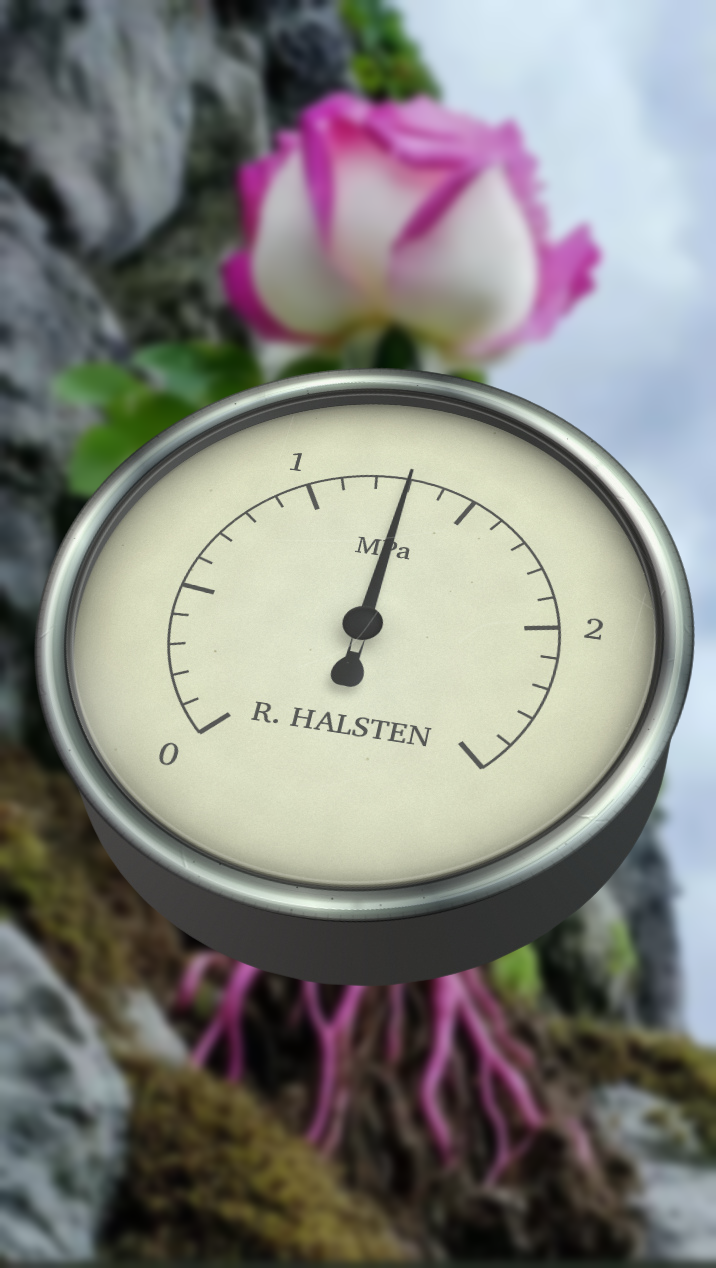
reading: 1.3 (MPa)
